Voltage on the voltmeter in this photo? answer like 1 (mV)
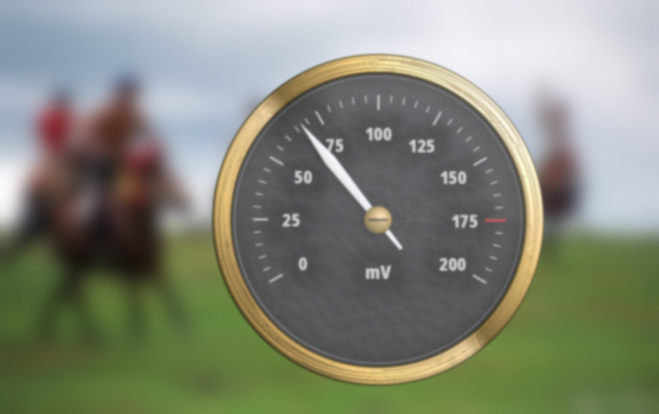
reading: 67.5 (mV)
